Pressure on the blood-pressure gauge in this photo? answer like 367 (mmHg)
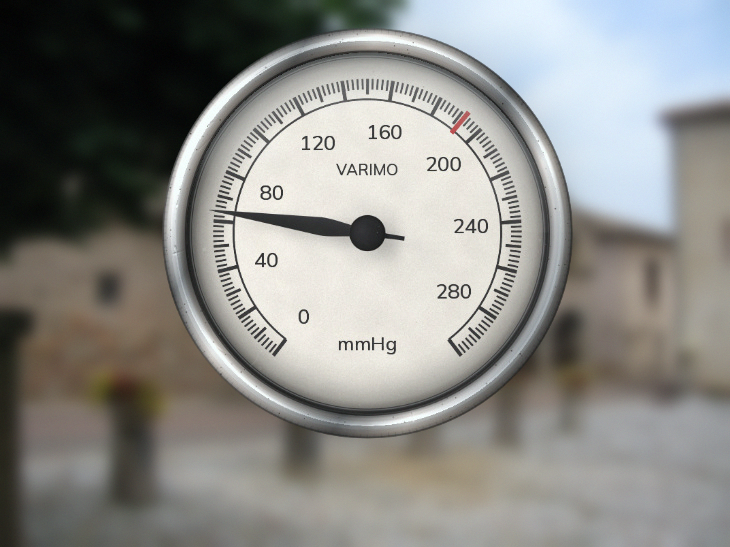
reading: 64 (mmHg)
